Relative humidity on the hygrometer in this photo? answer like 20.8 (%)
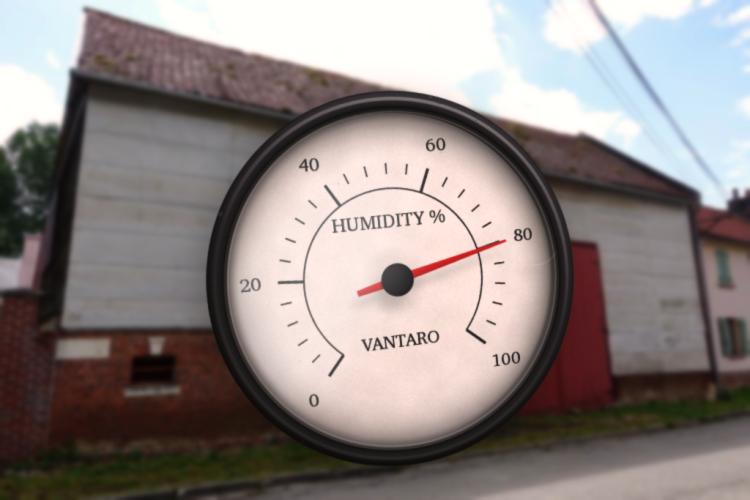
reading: 80 (%)
